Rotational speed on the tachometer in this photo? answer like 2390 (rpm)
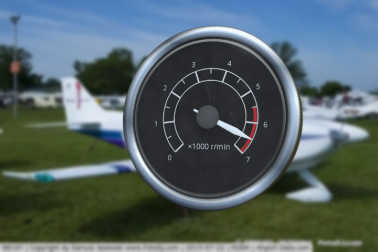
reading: 6500 (rpm)
